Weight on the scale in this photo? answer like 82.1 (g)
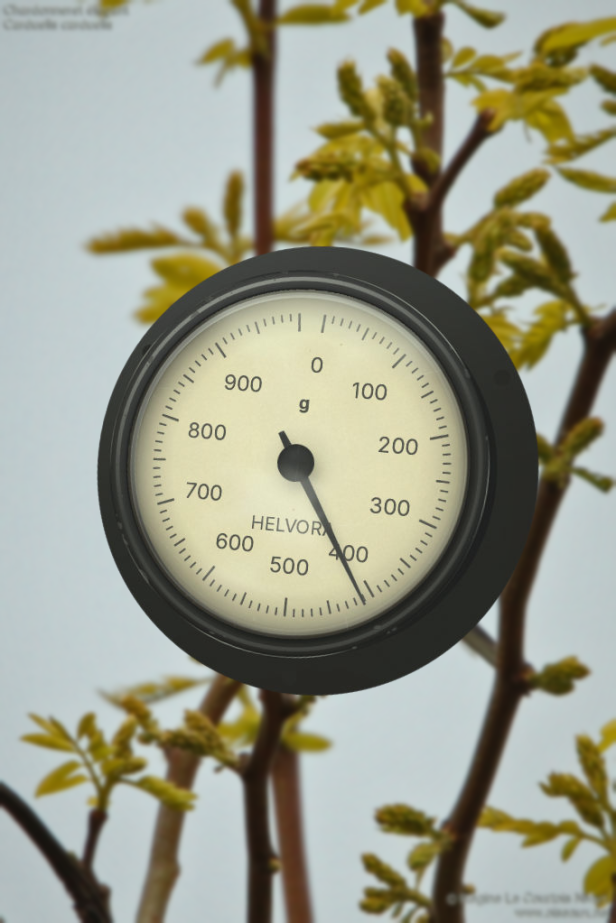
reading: 410 (g)
